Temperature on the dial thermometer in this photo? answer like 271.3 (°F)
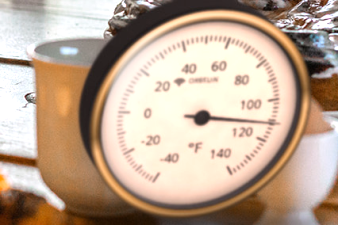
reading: 110 (°F)
